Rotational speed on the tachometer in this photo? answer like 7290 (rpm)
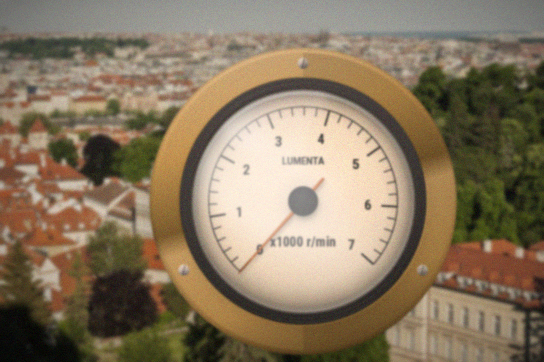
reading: 0 (rpm)
